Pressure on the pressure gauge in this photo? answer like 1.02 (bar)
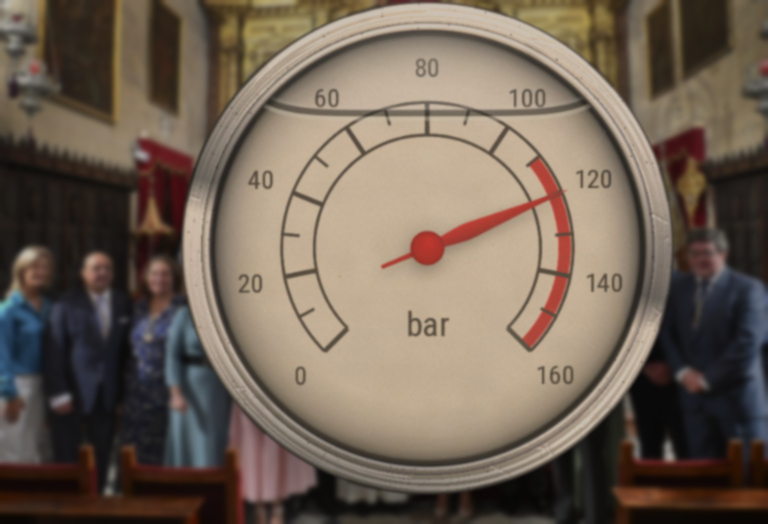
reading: 120 (bar)
